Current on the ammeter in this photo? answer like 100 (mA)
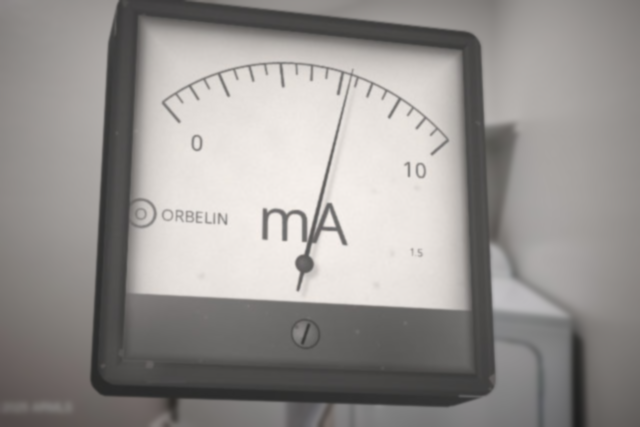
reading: 6.25 (mA)
